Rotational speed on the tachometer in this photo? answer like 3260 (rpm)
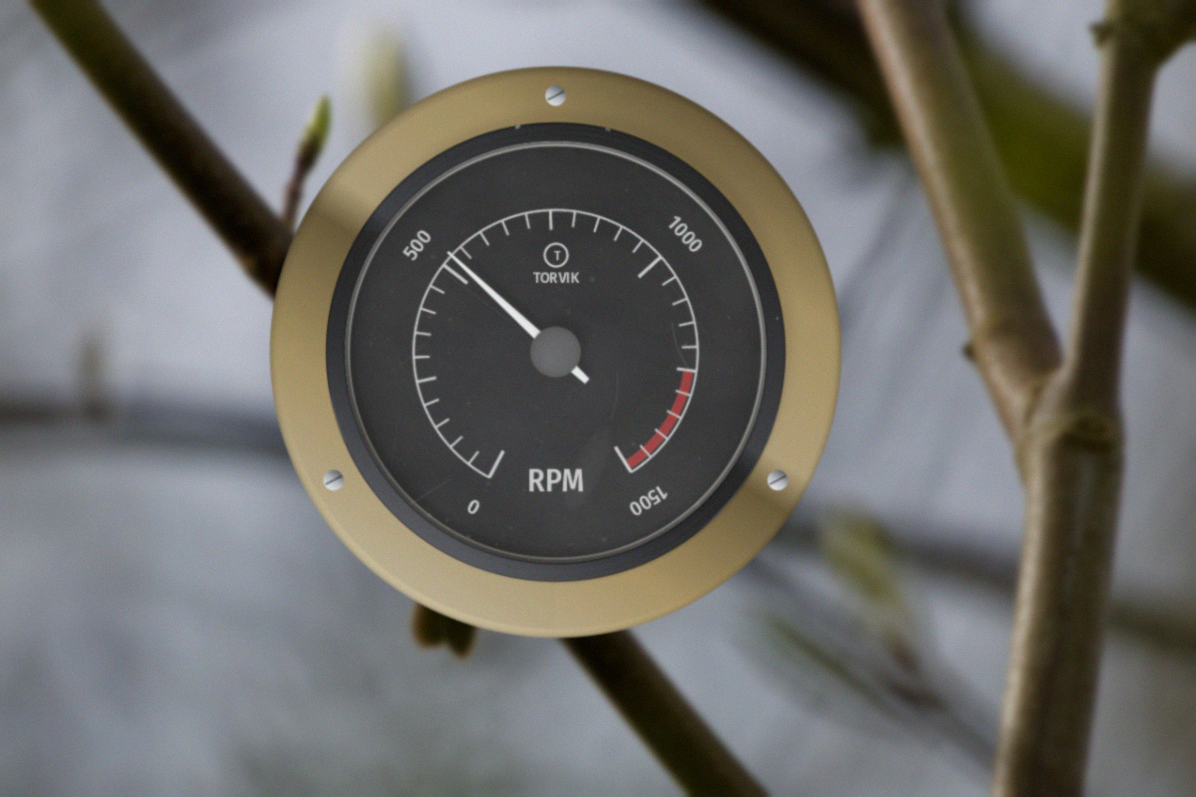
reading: 525 (rpm)
